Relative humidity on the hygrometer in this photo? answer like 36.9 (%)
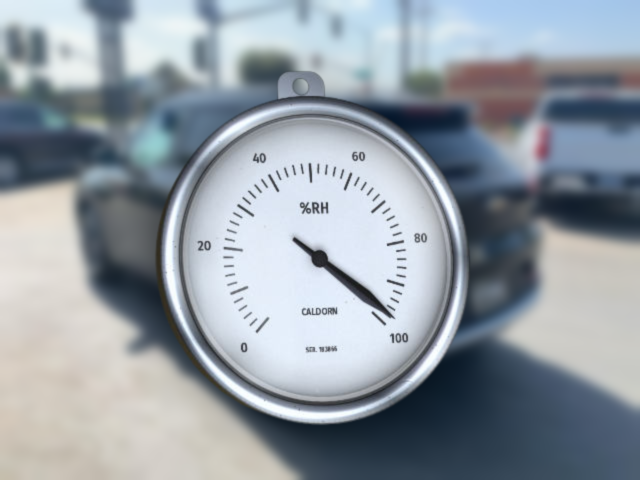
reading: 98 (%)
